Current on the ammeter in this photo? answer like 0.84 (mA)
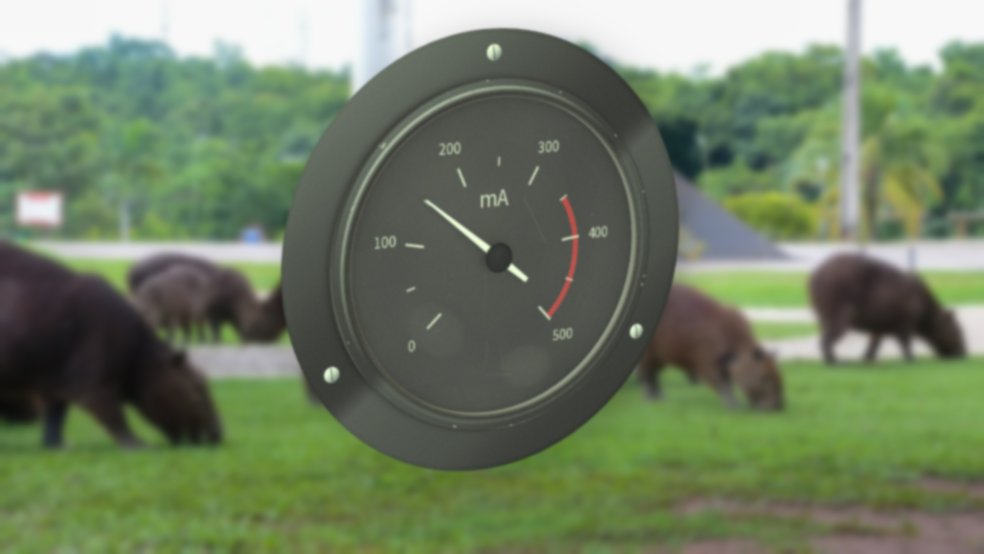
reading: 150 (mA)
